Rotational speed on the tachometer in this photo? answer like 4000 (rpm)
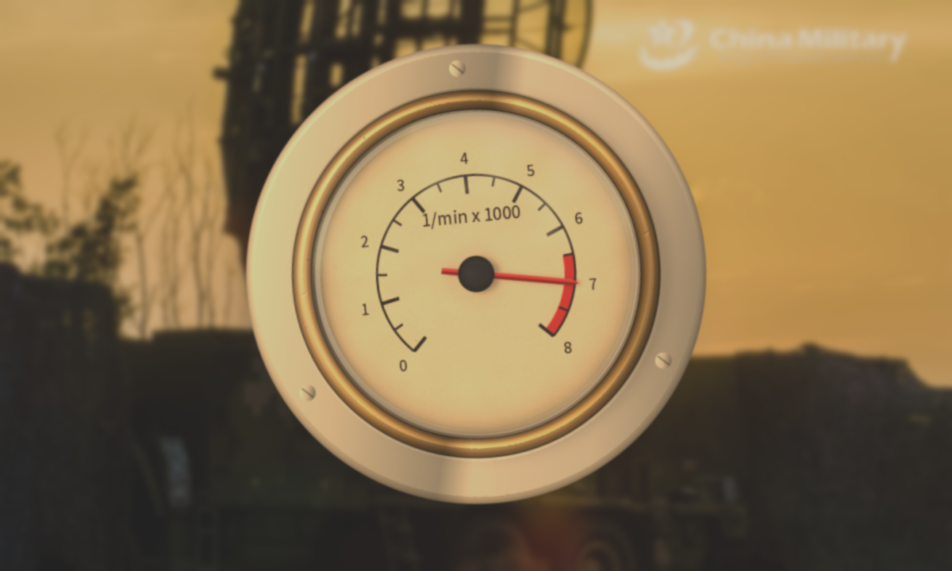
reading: 7000 (rpm)
